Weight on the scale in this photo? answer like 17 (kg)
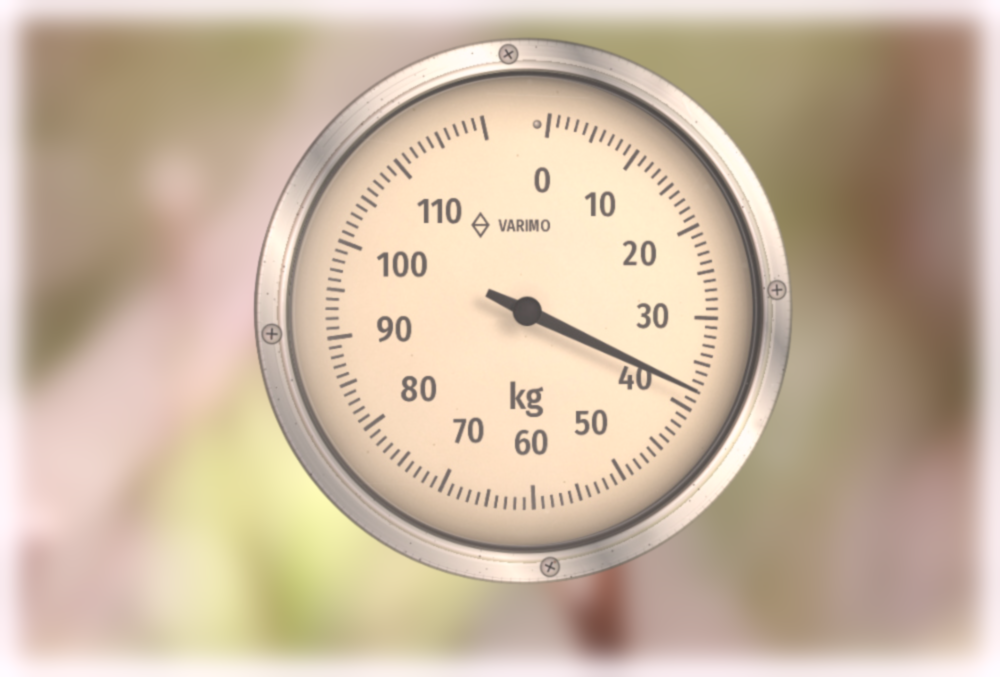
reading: 38 (kg)
